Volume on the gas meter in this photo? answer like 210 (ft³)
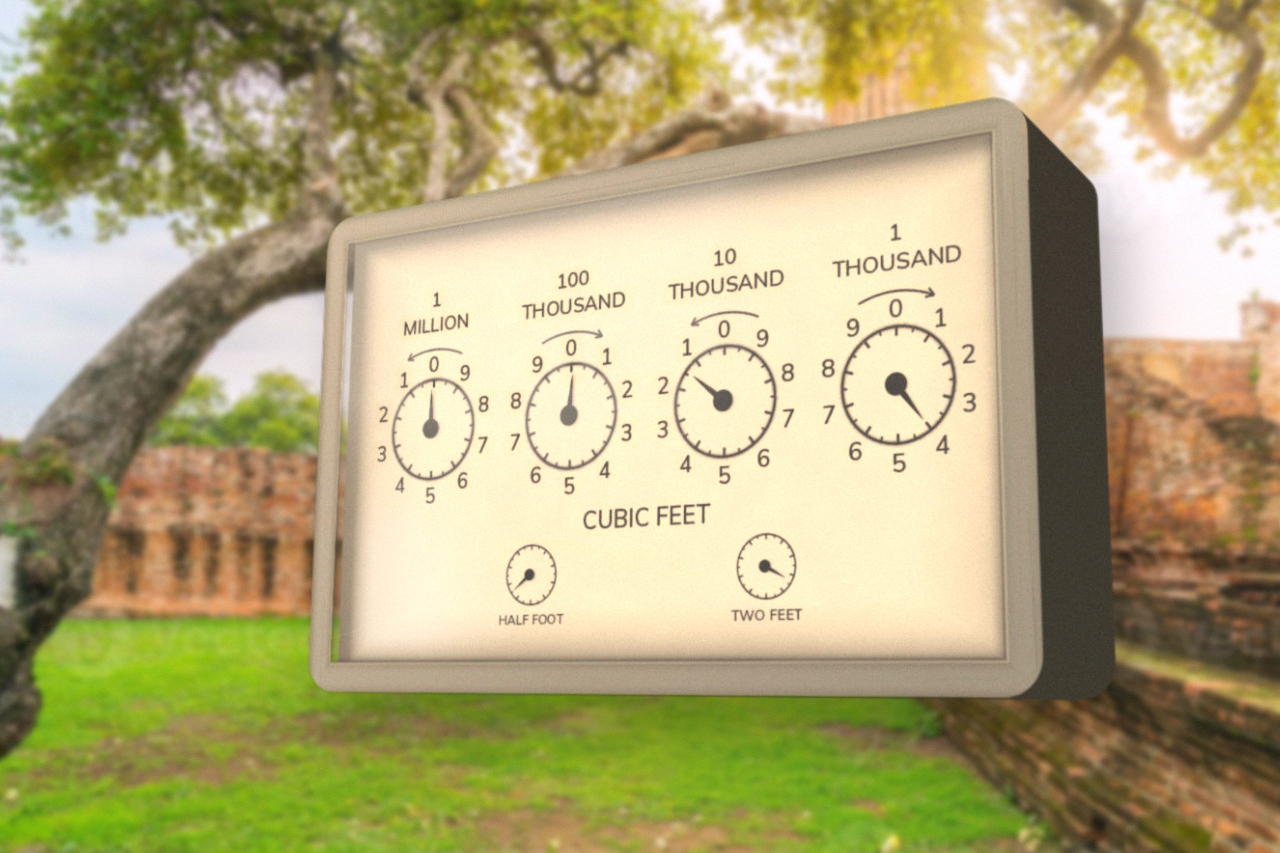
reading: 1400 (ft³)
